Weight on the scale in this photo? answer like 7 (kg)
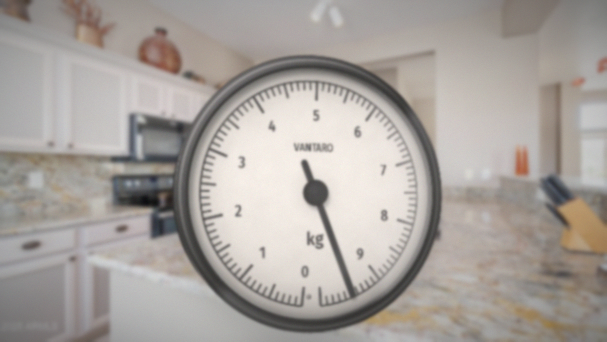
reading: 9.5 (kg)
